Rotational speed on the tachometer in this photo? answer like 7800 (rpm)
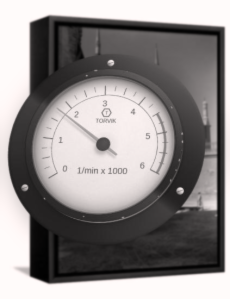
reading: 1750 (rpm)
